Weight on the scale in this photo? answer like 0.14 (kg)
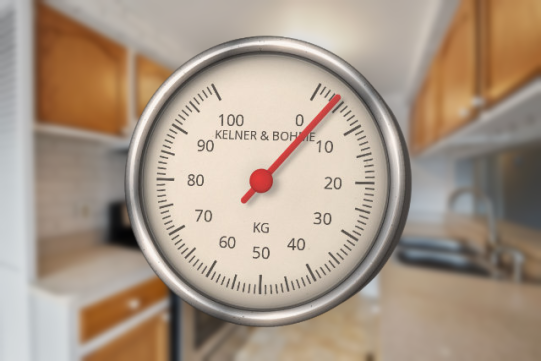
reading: 4 (kg)
